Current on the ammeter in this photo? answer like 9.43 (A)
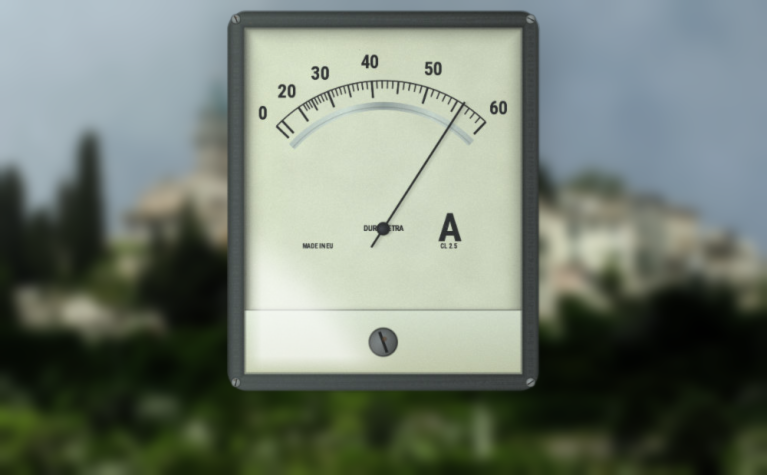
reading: 56 (A)
